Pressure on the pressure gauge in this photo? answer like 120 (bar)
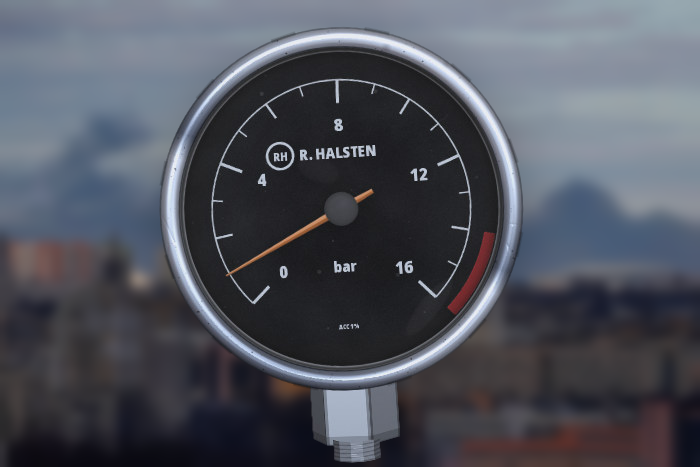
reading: 1 (bar)
